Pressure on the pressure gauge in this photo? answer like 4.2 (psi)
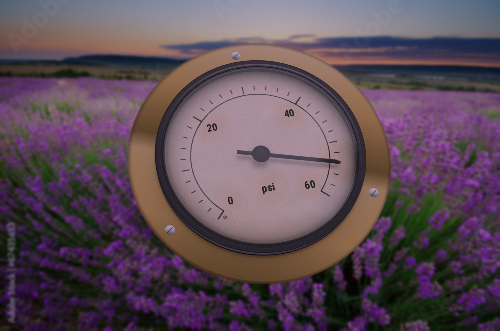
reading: 54 (psi)
